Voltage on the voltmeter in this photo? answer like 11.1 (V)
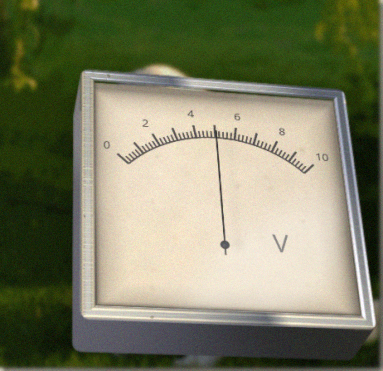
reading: 5 (V)
